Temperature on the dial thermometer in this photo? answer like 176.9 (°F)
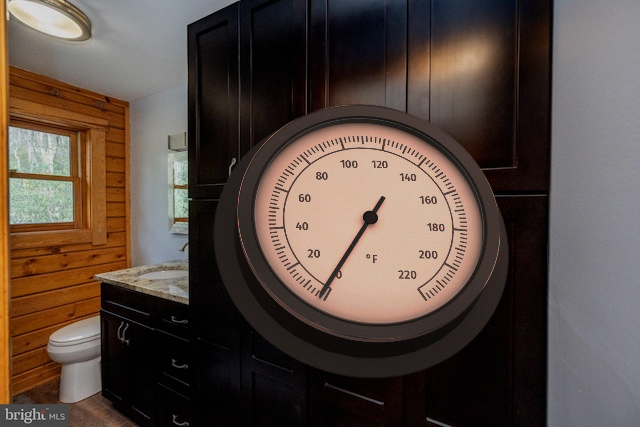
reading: 2 (°F)
